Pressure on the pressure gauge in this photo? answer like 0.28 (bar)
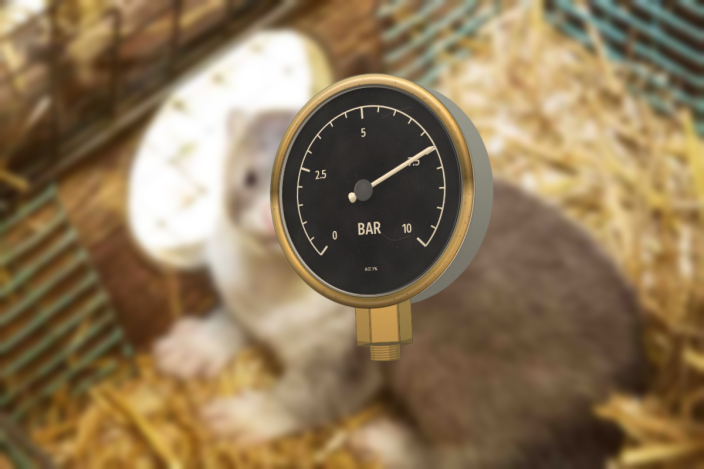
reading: 7.5 (bar)
